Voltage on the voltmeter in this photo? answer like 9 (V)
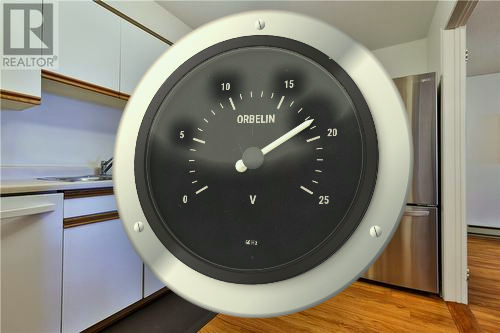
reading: 18.5 (V)
